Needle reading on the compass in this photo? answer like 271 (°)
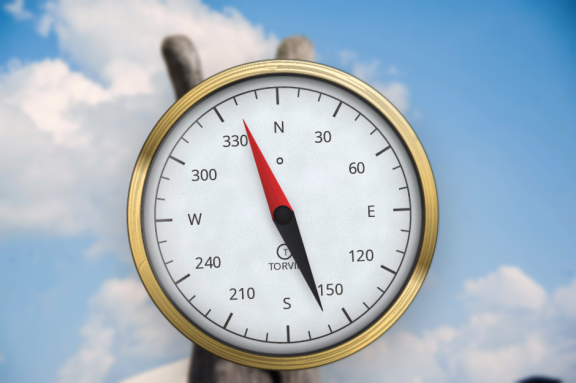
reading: 340 (°)
